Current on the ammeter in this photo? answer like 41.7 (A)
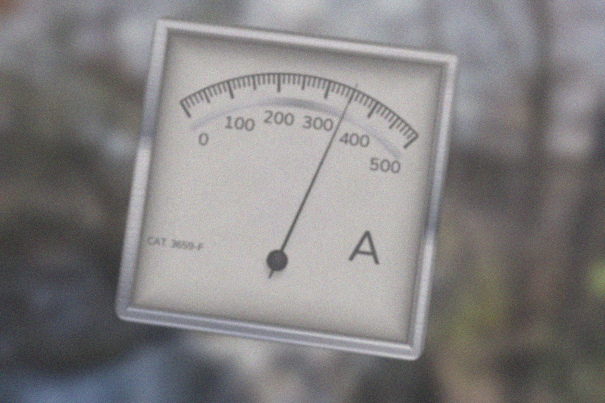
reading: 350 (A)
